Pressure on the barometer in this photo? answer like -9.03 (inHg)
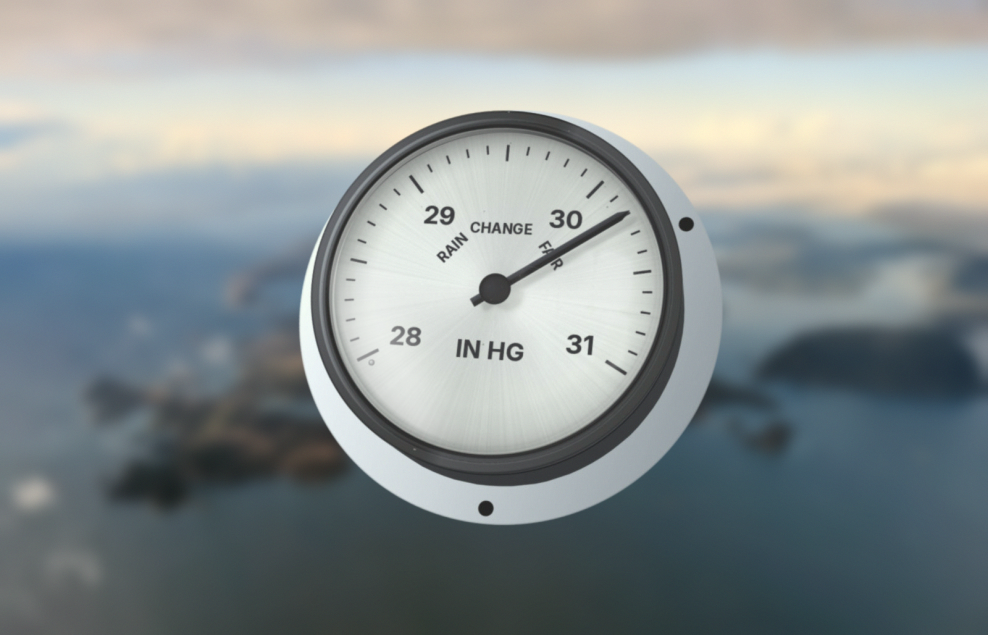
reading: 30.2 (inHg)
